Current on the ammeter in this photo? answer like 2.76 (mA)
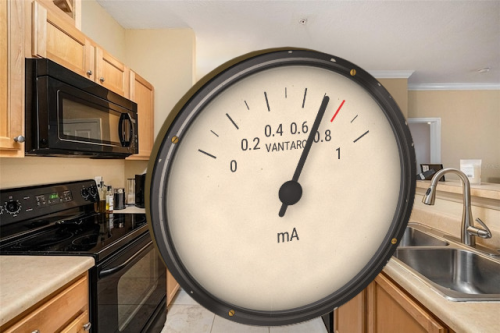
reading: 0.7 (mA)
